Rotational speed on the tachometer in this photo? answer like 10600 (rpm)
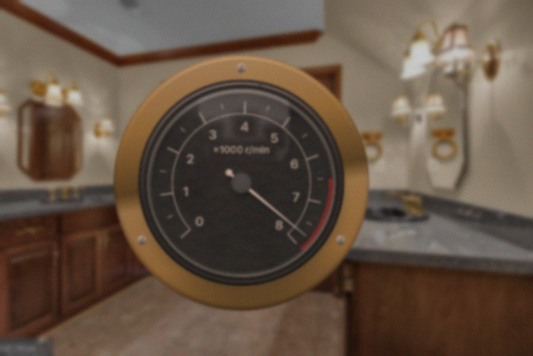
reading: 7750 (rpm)
